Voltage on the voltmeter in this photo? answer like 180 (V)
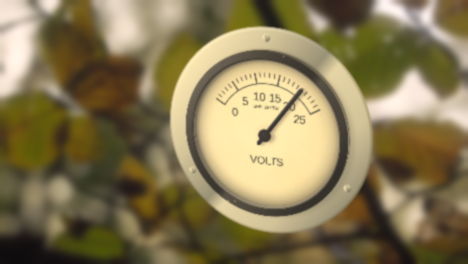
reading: 20 (V)
